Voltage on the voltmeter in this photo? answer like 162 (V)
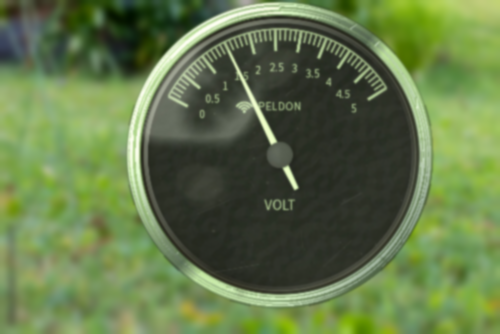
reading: 1.5 (V)
